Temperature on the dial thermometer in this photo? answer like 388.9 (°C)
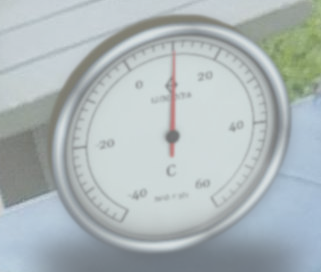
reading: 10 (°C)
